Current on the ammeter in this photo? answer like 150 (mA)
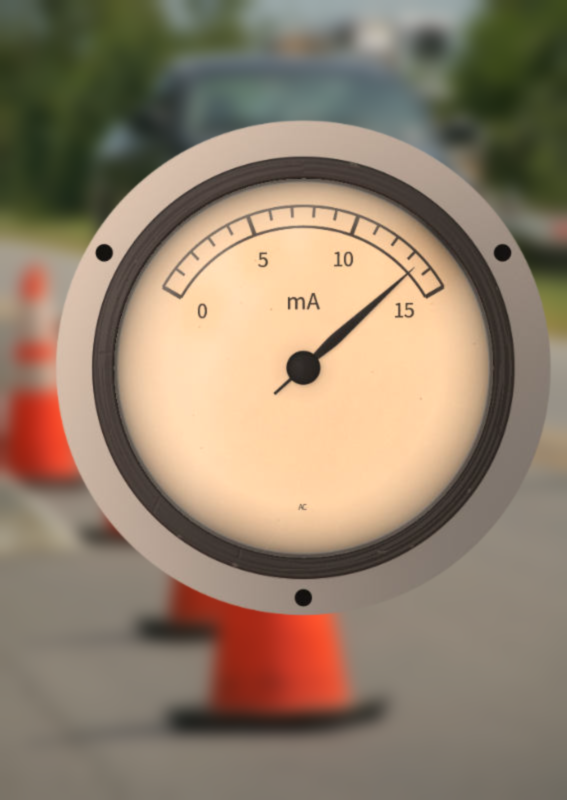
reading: 13.5 (mA)
